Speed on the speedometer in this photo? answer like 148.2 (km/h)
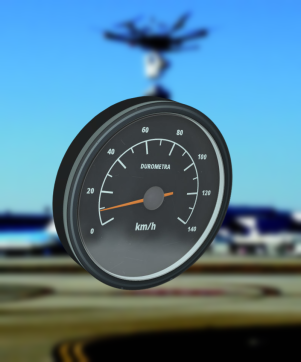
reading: 10 (km/h)
